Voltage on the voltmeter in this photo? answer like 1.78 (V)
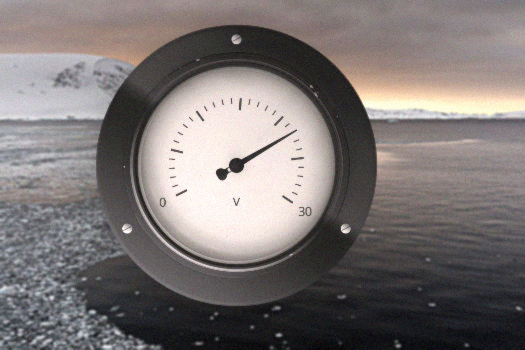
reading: 22 (V)
